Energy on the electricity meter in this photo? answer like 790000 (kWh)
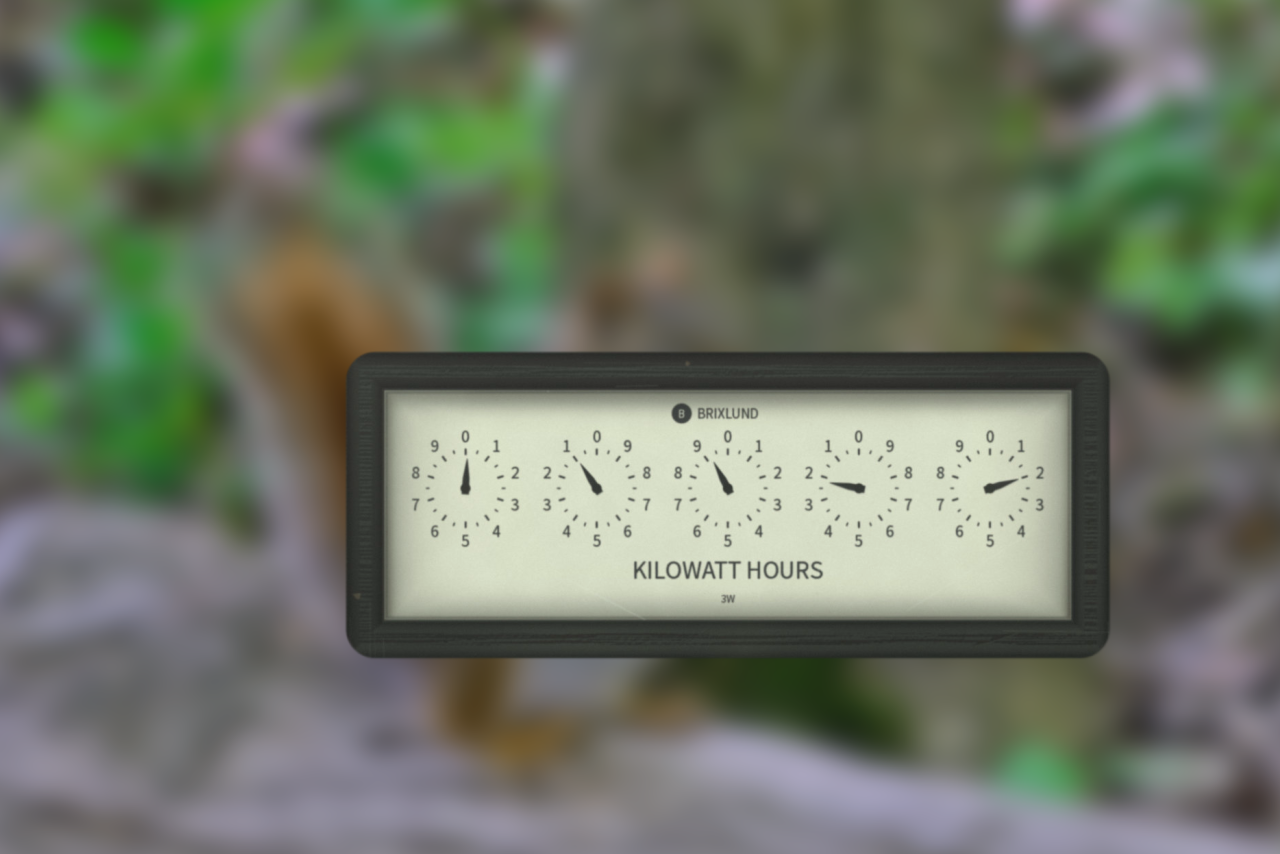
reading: 922 (kWh)
